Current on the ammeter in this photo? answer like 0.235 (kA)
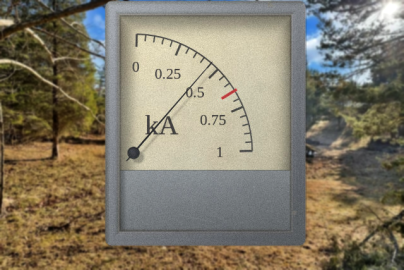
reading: 0.45 (kA)
